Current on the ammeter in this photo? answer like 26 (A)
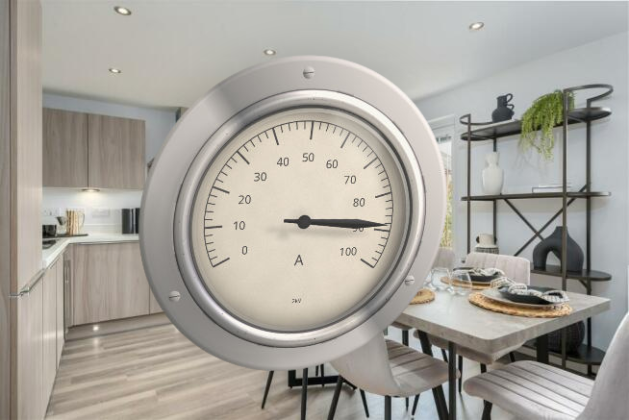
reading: 88 (A)
